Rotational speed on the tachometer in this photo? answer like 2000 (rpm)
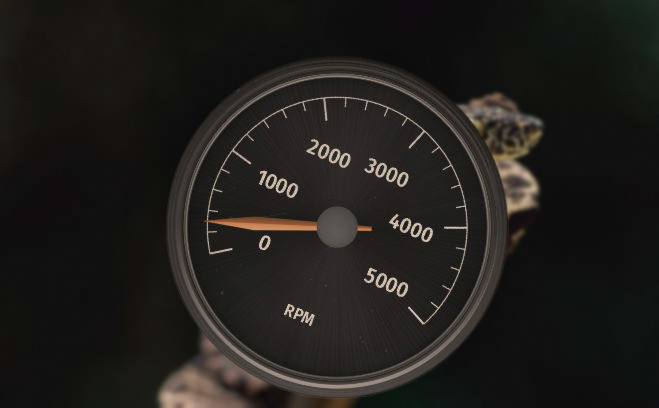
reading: 300 (rpm)
